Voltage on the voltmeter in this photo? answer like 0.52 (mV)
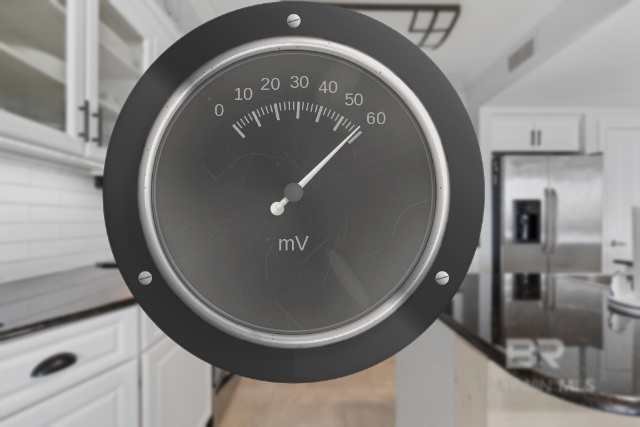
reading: 58 (mV)
